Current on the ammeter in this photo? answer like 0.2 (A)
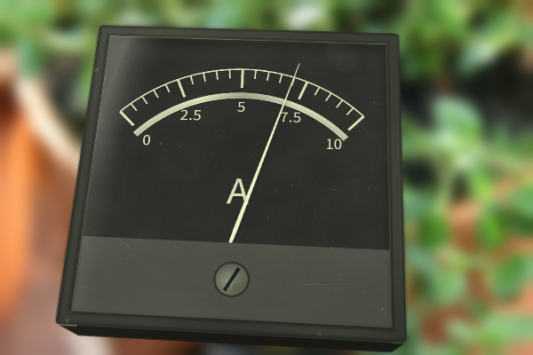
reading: 7 (A)
